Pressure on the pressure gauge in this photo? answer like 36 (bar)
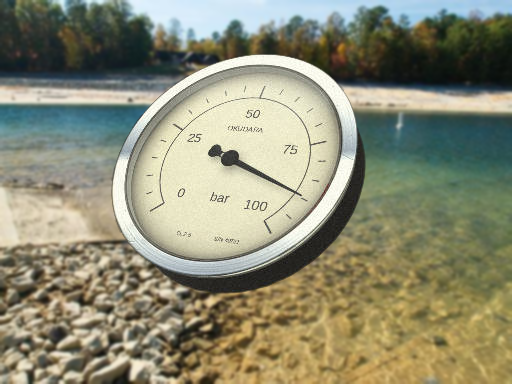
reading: 90 (bar)
